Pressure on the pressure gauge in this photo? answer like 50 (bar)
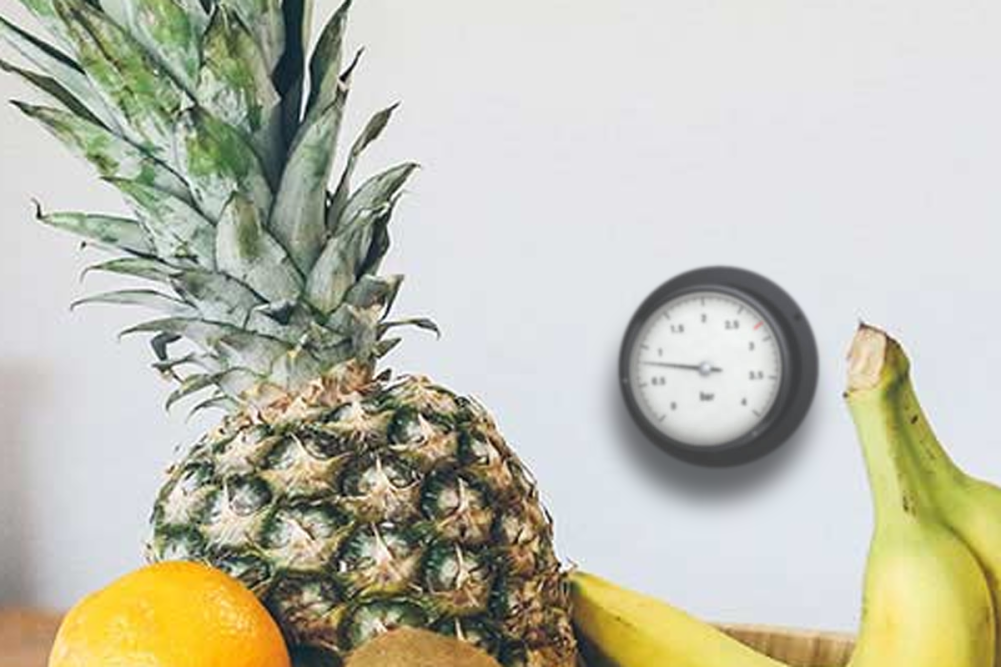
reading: 0.8 (bar)
